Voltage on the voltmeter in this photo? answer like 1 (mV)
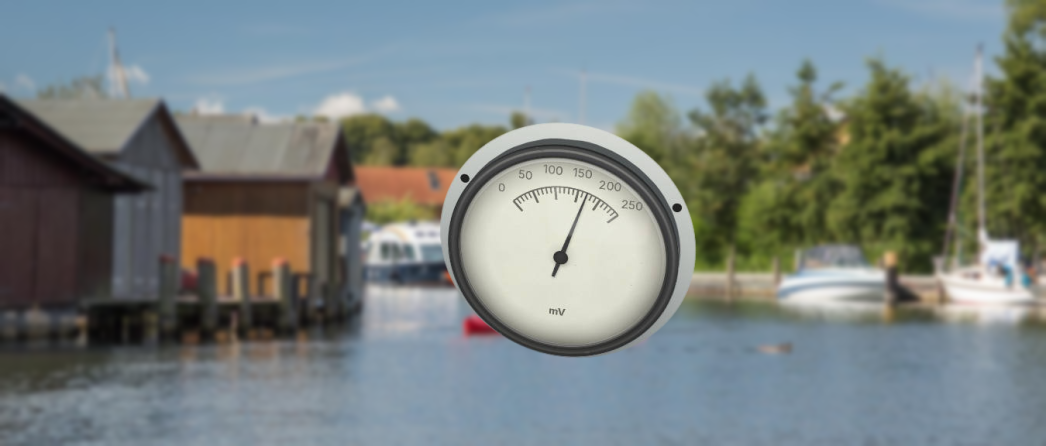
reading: 170 (mV)
